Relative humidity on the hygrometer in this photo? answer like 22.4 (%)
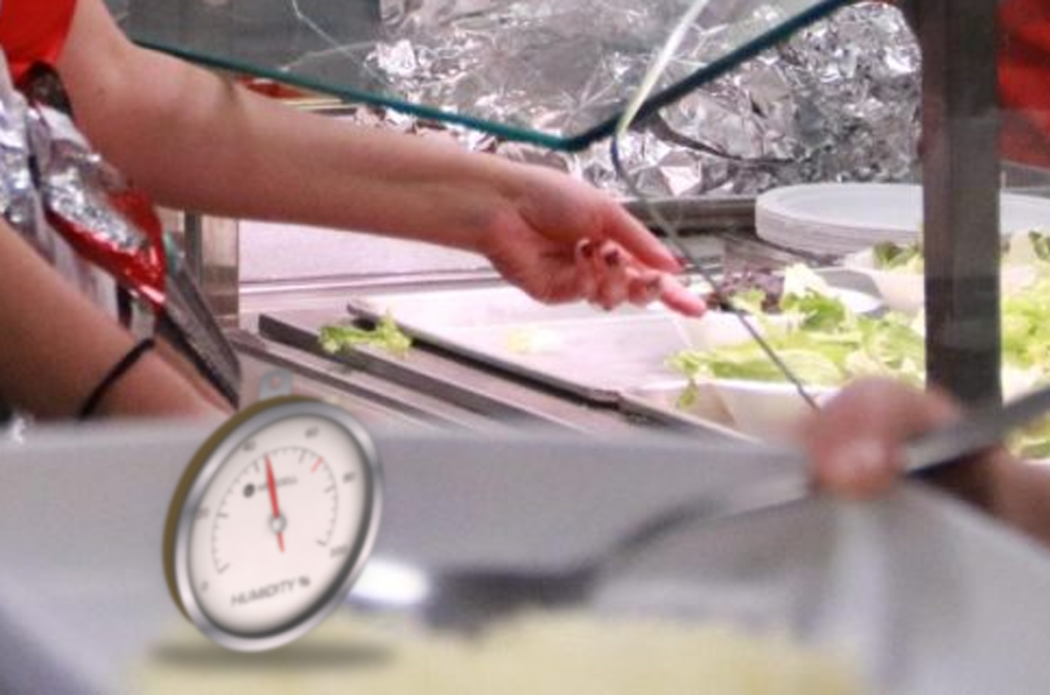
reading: 44 (%)
